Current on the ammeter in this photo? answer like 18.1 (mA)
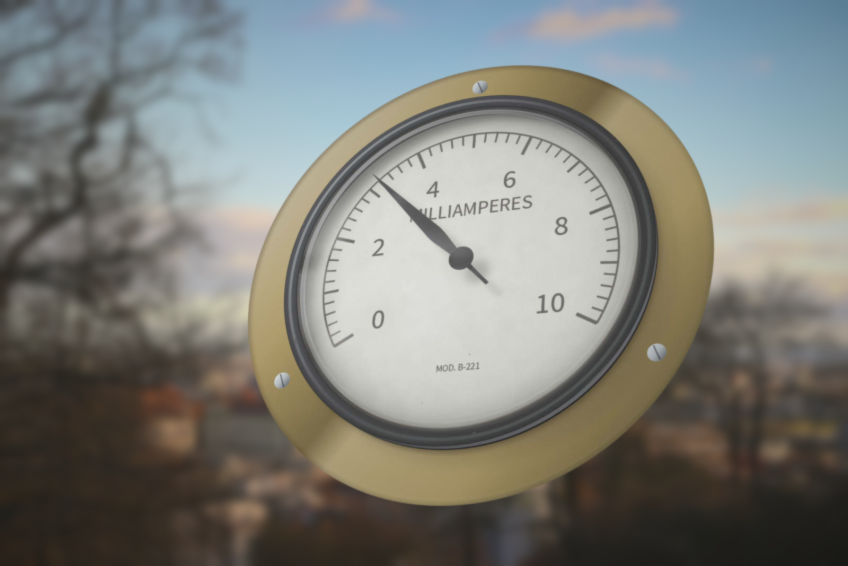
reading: 3.2 (mA)
